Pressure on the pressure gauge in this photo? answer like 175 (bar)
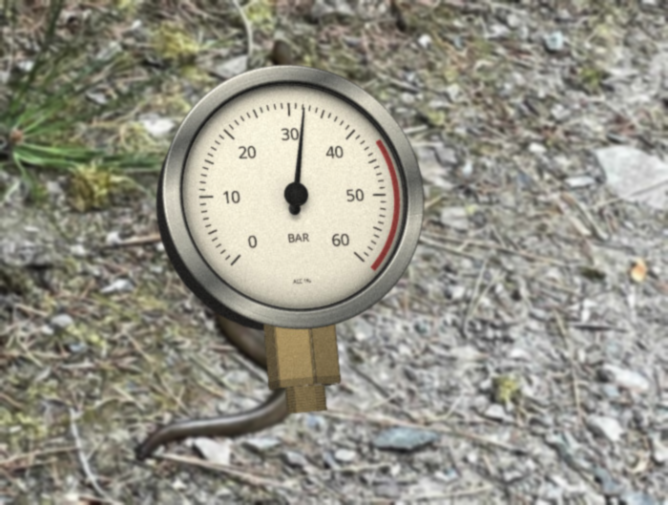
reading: 32 (bar)
